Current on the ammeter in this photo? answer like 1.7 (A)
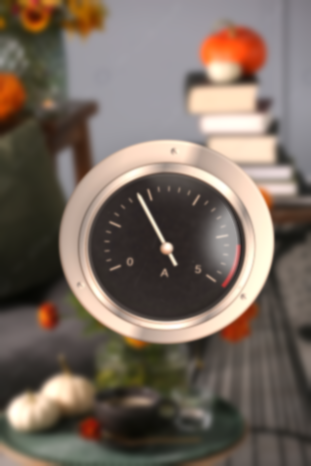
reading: 1.8 (A)
